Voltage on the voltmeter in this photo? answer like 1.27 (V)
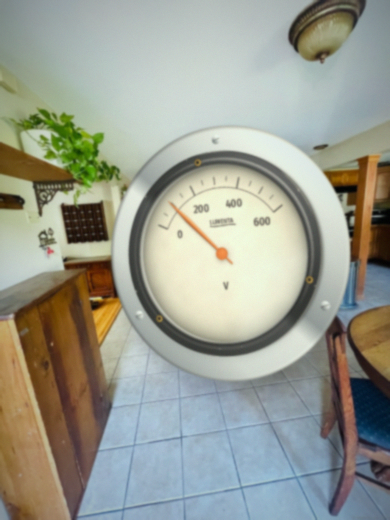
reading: 100 (V)
